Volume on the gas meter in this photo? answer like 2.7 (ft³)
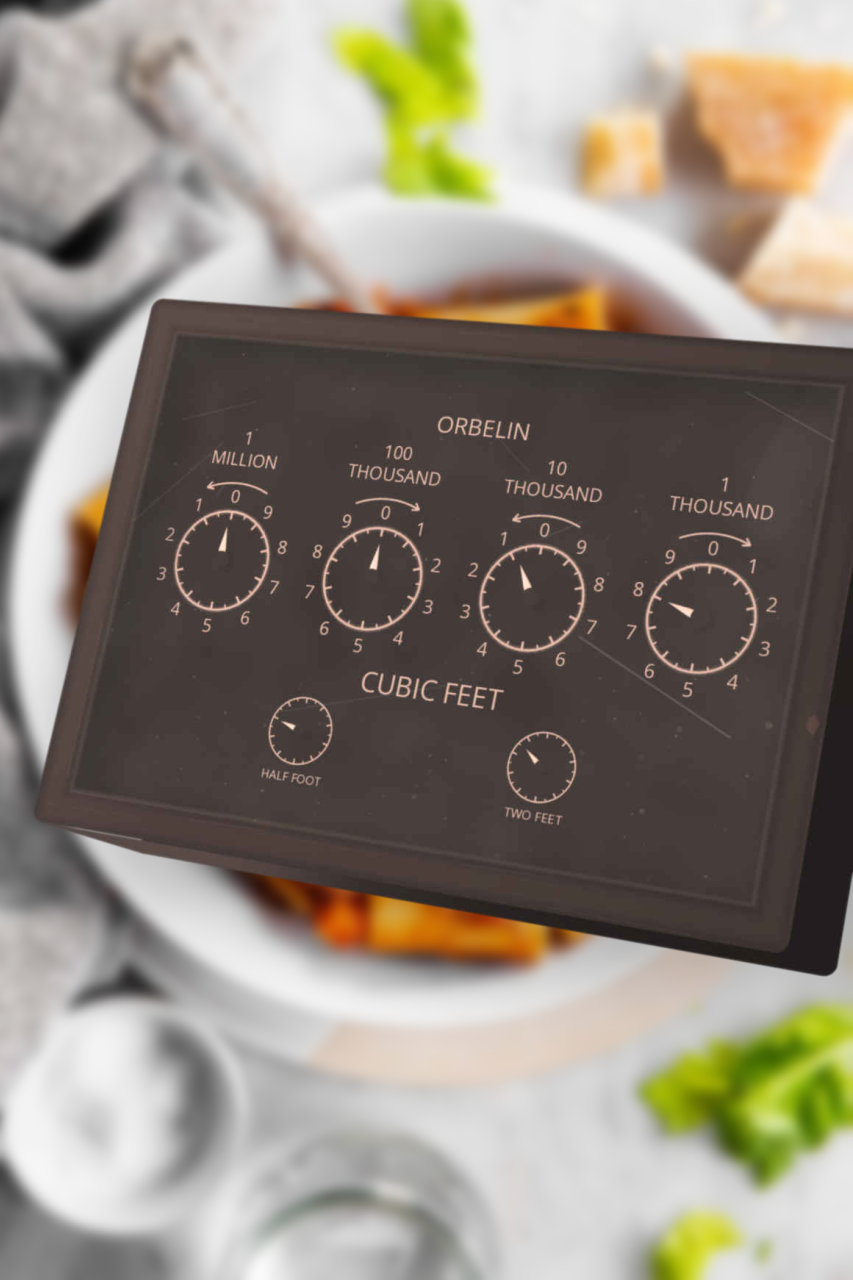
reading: 800 (ft³)
